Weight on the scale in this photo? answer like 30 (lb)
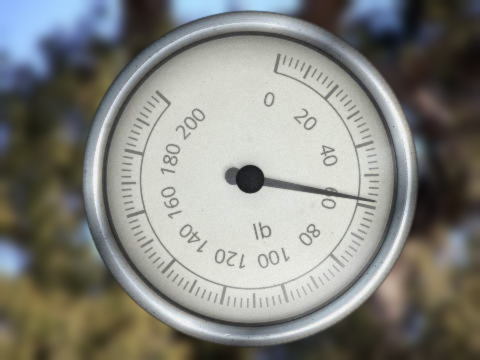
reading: 58 (lb)
